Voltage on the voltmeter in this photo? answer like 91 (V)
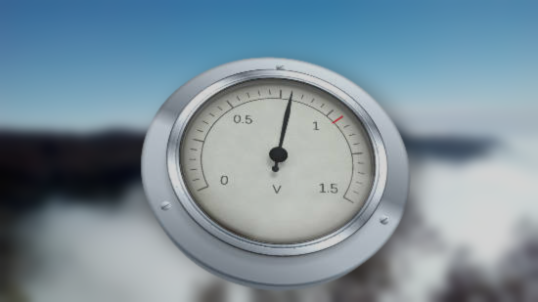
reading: 0.8 (V)
